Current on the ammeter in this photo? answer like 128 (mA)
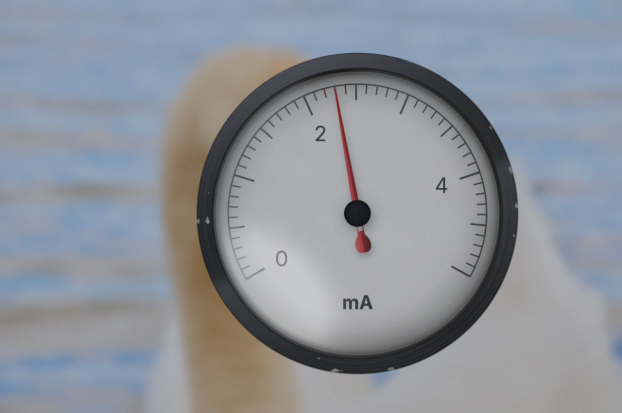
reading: 2.3 (mA)
